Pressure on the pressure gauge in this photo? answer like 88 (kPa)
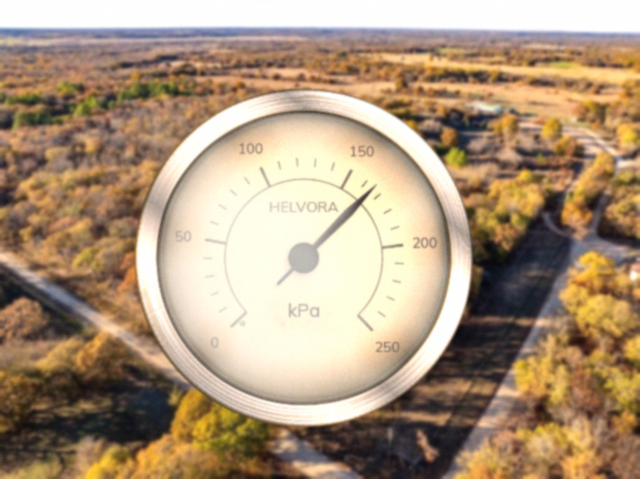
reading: 165 (kPa)
